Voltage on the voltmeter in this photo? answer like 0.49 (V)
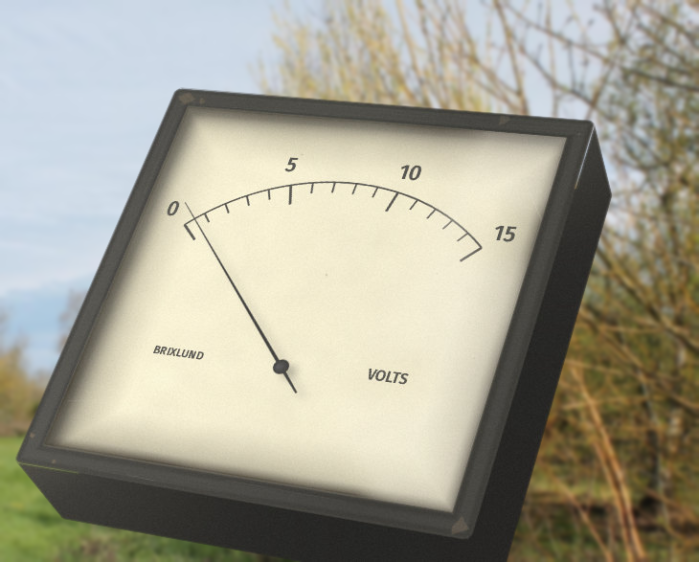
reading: 0.5 (V)
